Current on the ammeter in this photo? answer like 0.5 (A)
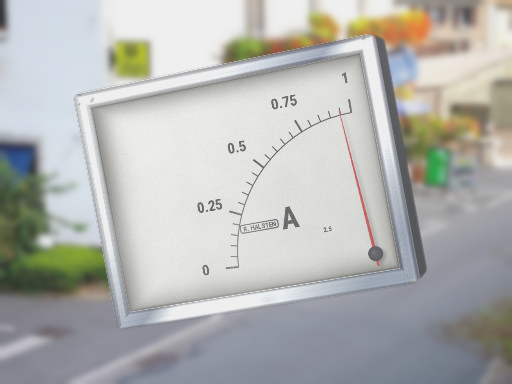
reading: 0.95 (A)
